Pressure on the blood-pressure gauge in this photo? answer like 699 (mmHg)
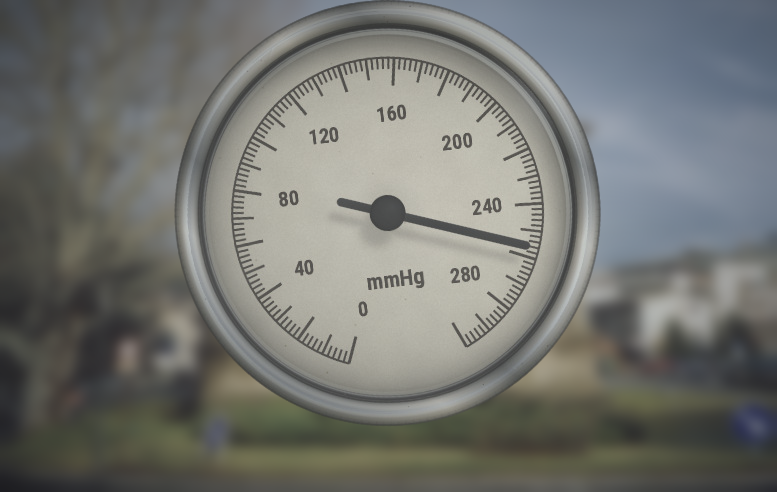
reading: 256 (mmHg)
